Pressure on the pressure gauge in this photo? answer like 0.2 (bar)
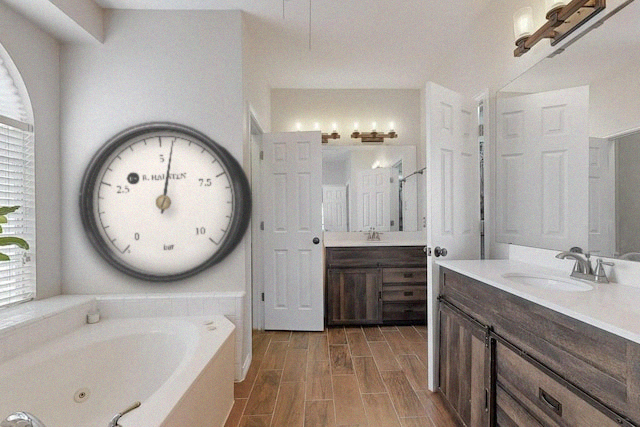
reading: 5.5 (bar)
